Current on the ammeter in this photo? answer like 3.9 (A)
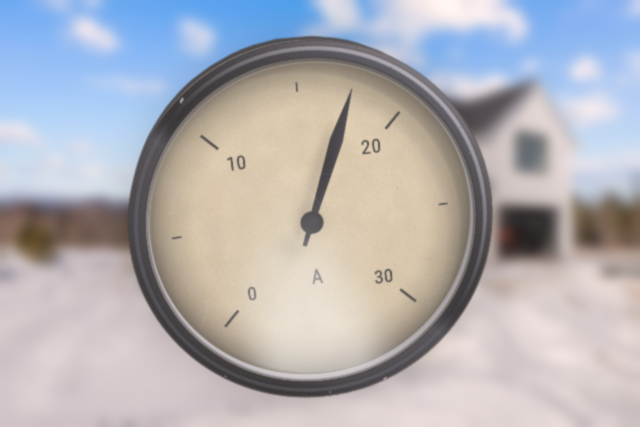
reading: 17.5 (A)
